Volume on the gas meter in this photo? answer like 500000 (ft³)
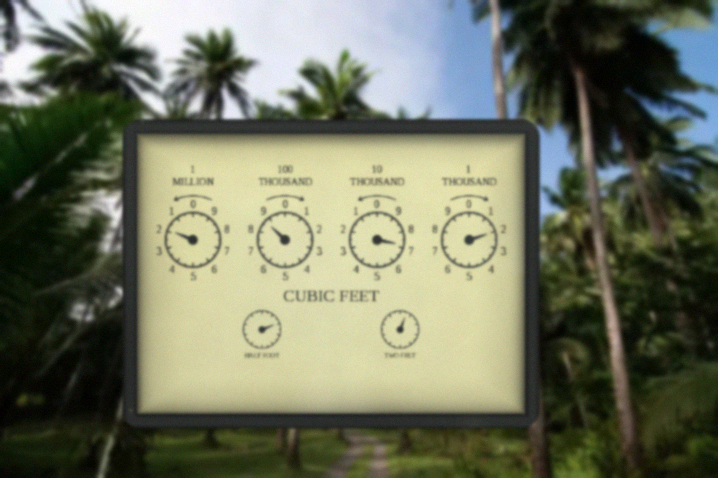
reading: 187200 (ft³)
